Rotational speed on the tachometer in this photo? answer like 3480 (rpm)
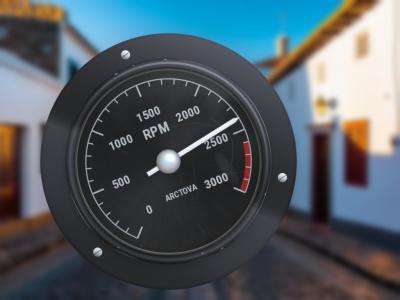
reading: 2400 (rpm)
